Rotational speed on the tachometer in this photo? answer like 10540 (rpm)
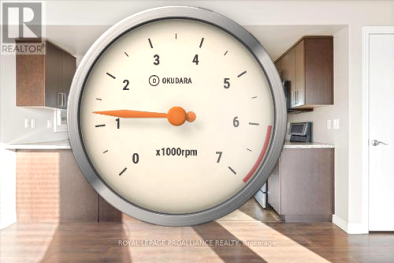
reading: 1250 (rpm)
